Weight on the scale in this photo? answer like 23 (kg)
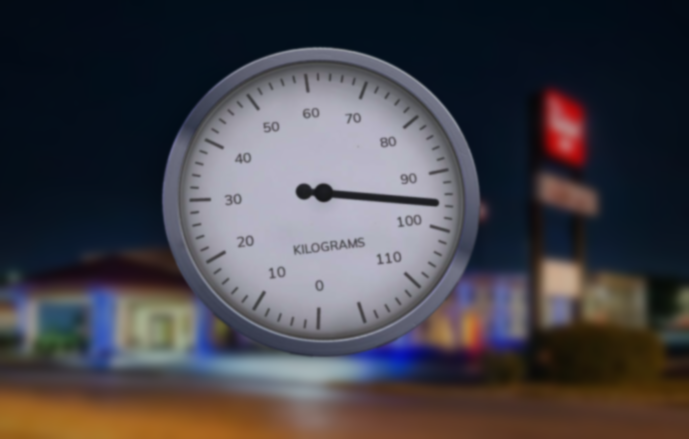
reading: 96 (kg)
